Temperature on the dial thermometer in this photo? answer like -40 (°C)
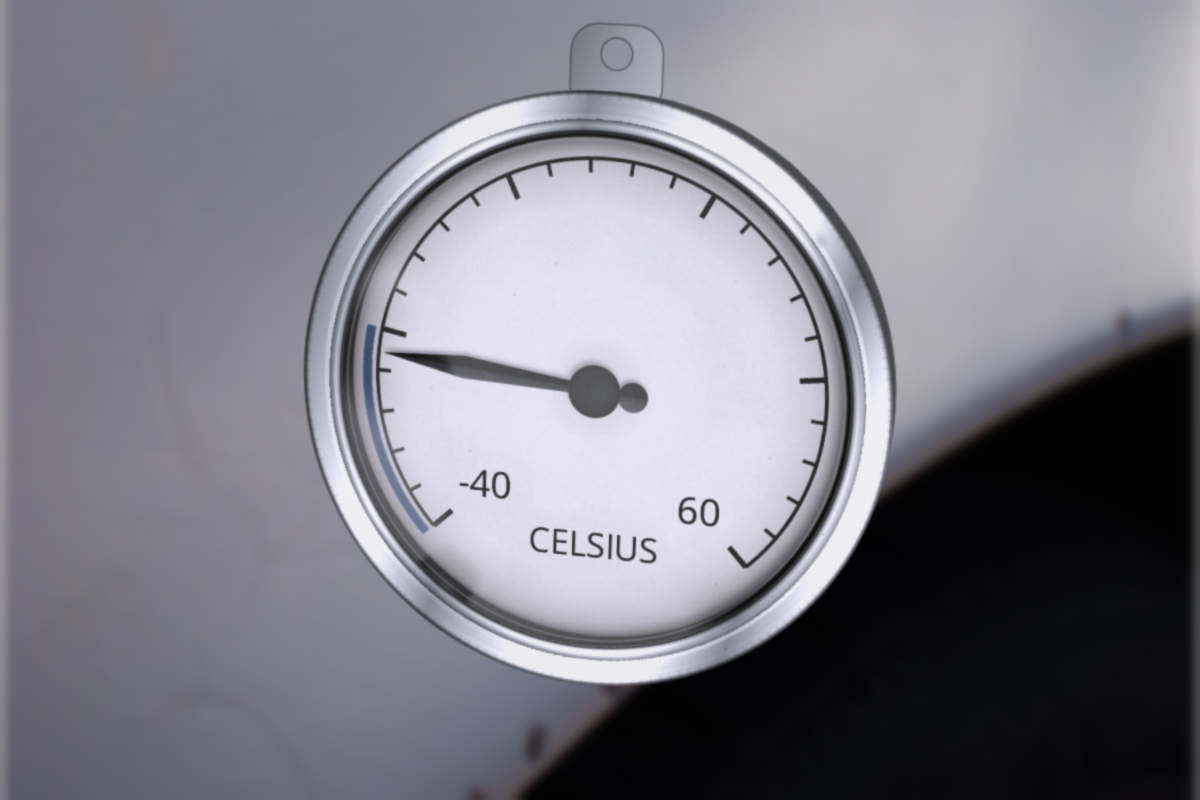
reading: -22 (°C)
